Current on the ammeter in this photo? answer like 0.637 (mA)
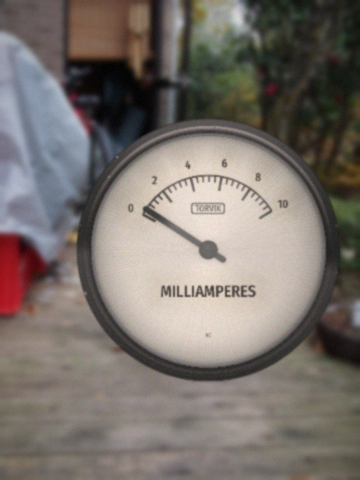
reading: 0.4 (mA)
